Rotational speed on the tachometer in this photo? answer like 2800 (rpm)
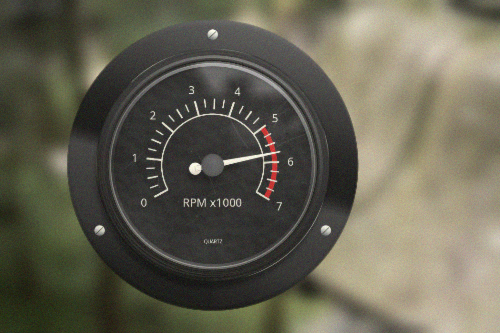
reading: 5750 (rpm)
